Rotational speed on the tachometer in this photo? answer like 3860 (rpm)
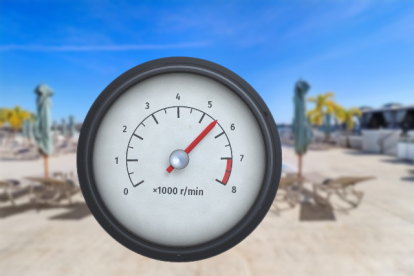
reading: 5500 (rpm)
